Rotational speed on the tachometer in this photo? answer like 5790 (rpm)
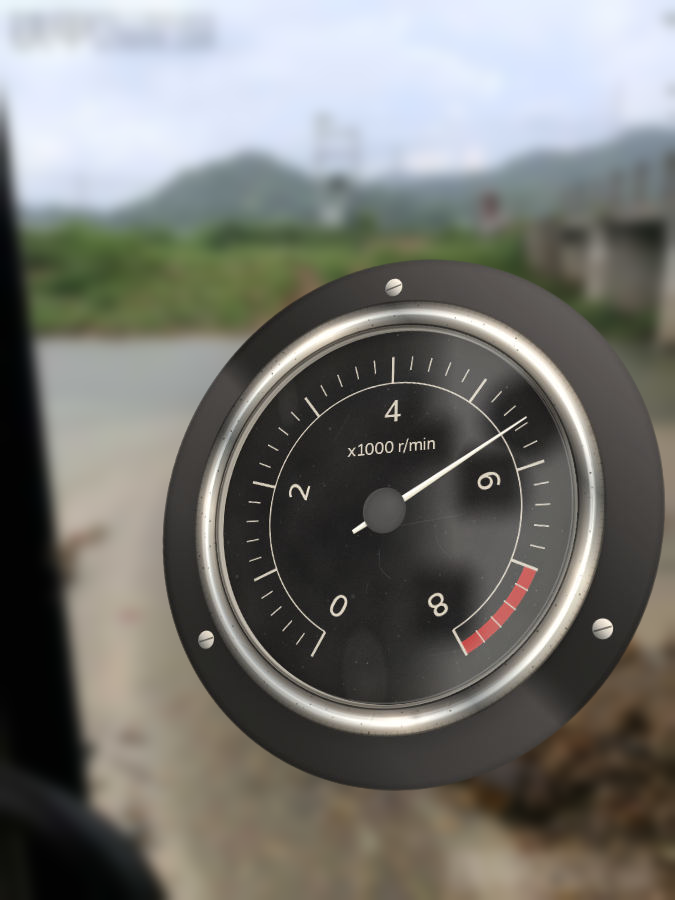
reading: 5600 (rpm)
